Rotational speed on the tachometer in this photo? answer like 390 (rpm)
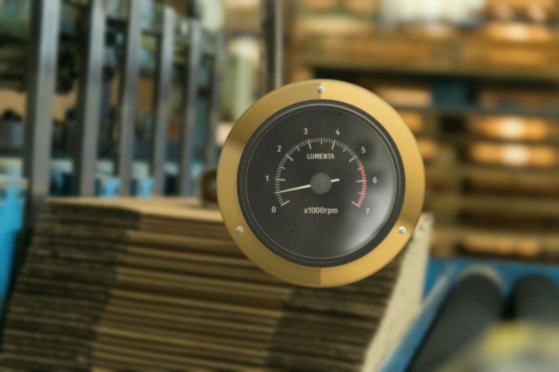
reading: 500 (rpm)
